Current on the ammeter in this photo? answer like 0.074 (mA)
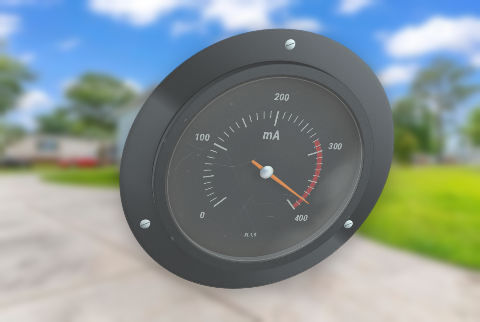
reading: 380 (mA)
